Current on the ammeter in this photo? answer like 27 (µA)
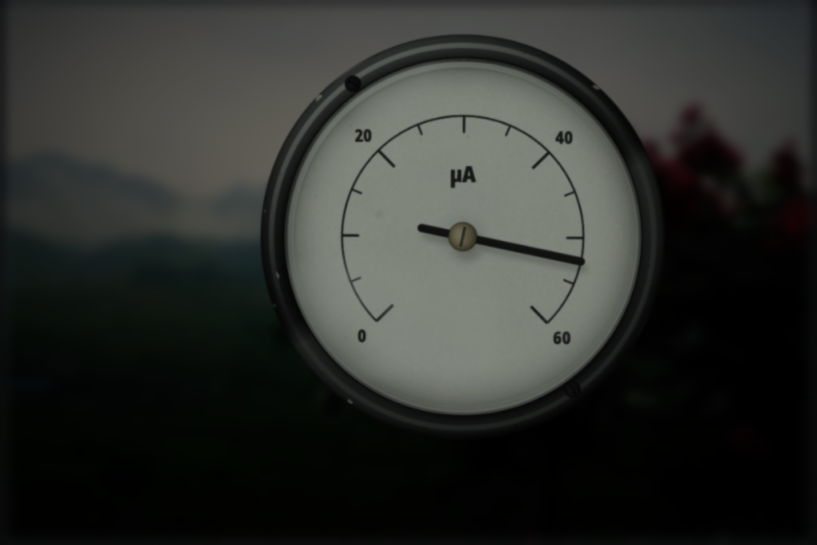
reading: 52.5 (µA)
